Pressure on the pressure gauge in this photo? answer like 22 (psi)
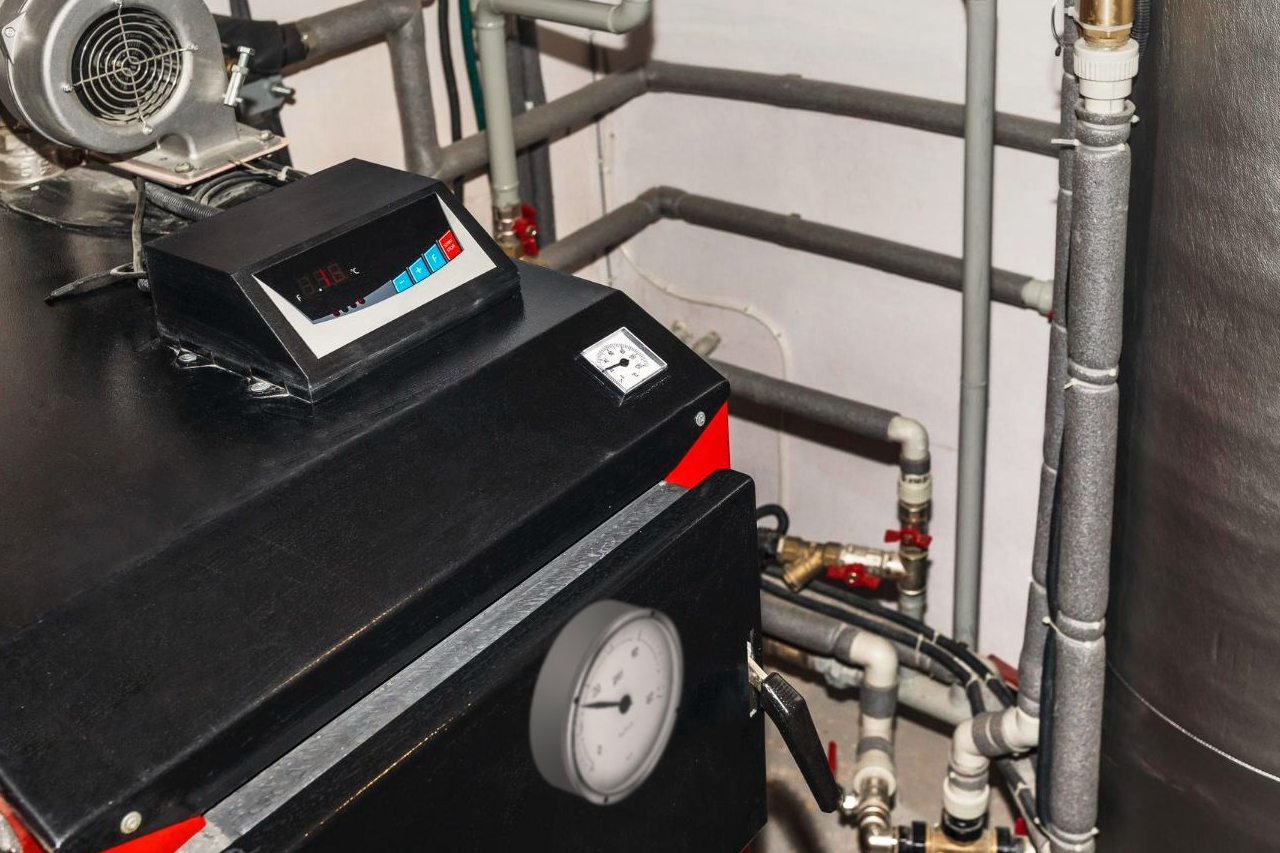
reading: 16 (psi)
